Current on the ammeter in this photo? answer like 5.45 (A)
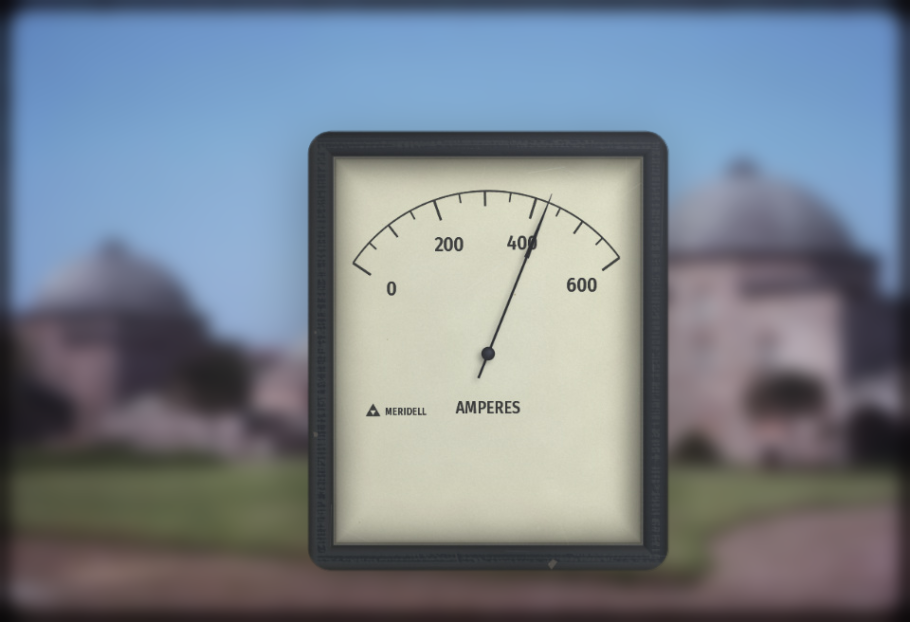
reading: 425 (A)
